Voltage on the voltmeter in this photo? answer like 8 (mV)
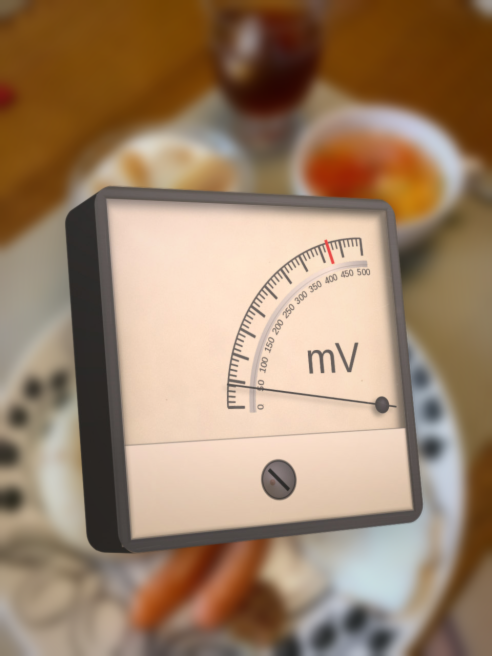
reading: 40 (mV)
